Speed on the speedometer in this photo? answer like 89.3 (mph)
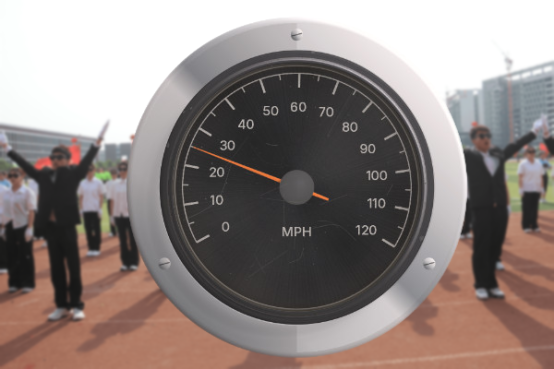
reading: 25 (mph)
